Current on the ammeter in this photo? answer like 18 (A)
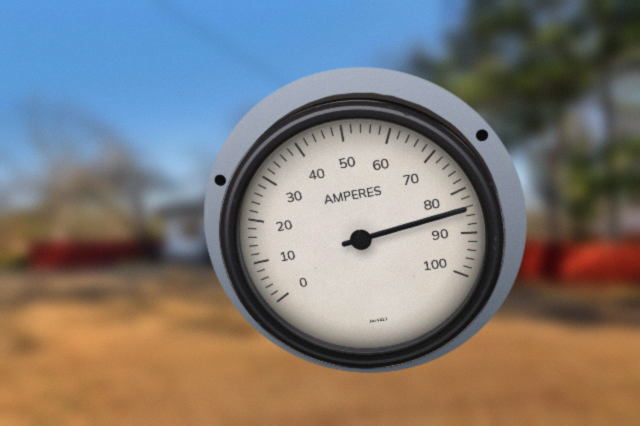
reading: 84 (A)
